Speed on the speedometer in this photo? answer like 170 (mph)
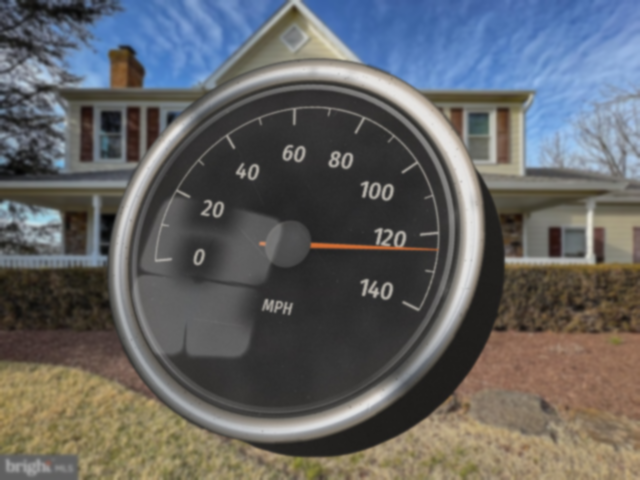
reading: 125 (mph)
